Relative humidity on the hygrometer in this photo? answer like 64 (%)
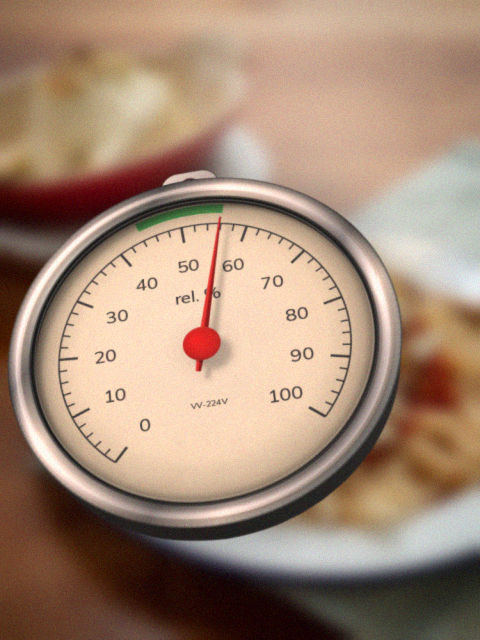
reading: 56 (%)
